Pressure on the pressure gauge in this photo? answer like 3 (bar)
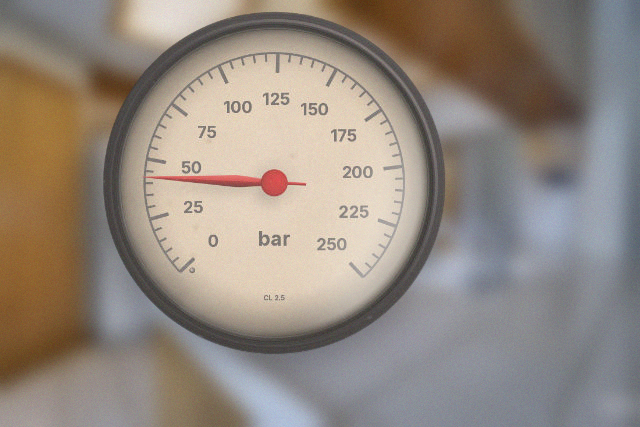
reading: 42.5 (bar)
